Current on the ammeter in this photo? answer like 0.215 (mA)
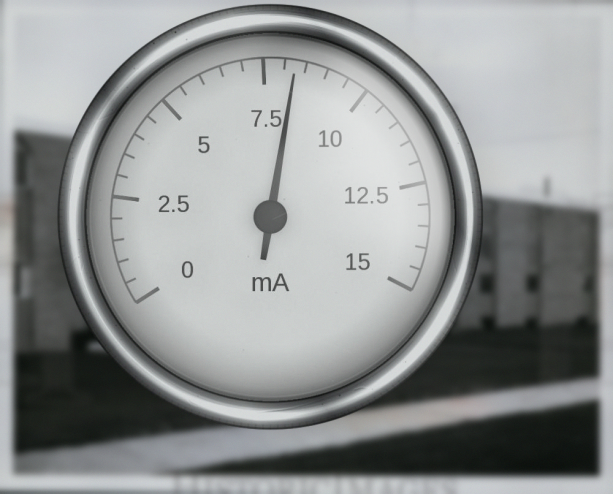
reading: 8.25 (mA)
